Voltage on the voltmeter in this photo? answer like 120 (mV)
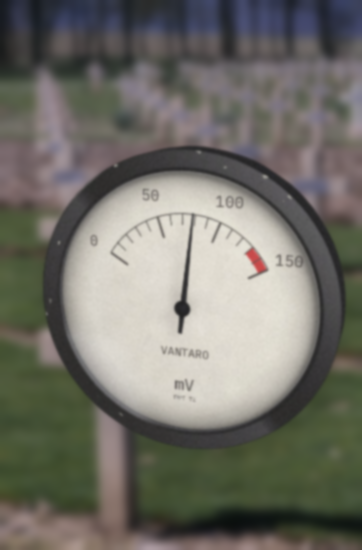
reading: 80 (mV)
